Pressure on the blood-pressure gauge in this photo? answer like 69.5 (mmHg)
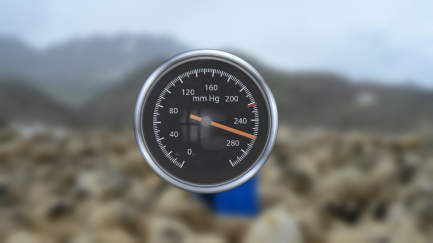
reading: 260 (mmHg)
